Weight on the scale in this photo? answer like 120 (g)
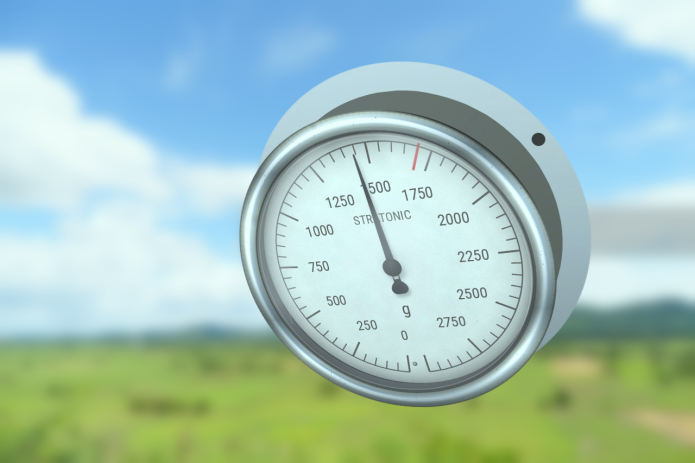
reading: 1450 (g)
